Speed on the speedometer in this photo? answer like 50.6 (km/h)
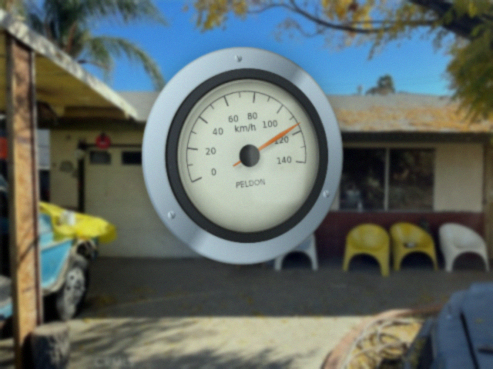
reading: 115 (km/h)
